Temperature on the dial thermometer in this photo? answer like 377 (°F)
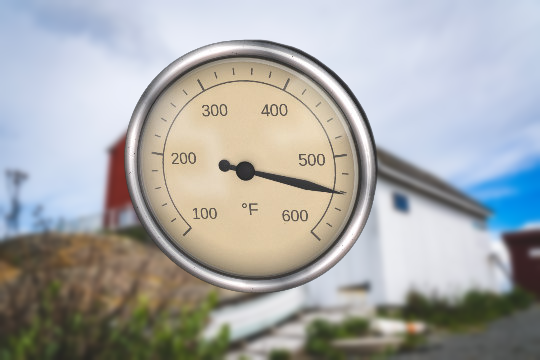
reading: 540 (°F)
